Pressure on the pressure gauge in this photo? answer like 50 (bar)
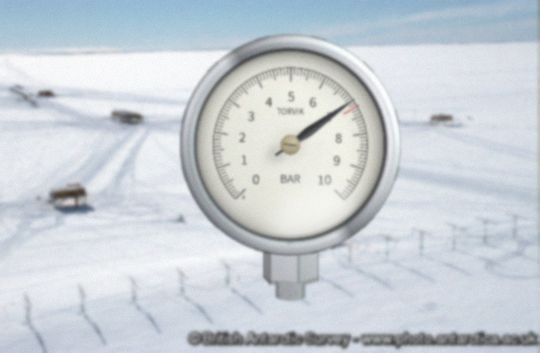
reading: 7 (bar)
